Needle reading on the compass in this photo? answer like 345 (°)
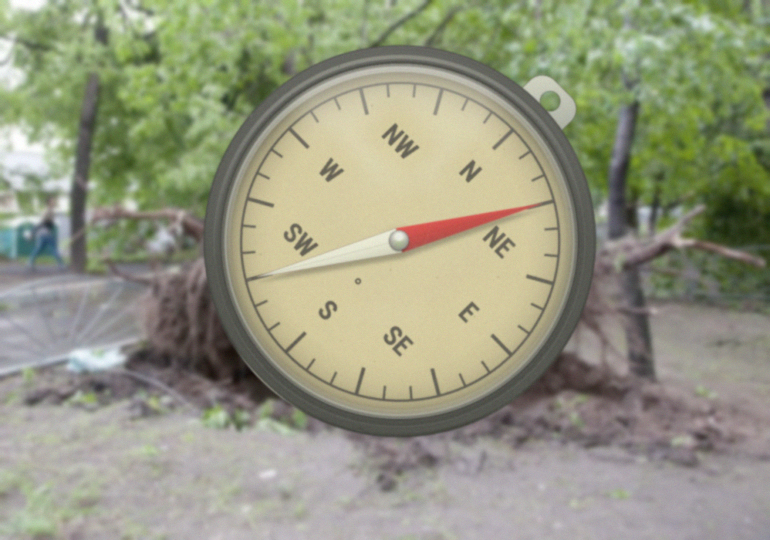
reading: 30 (°)
